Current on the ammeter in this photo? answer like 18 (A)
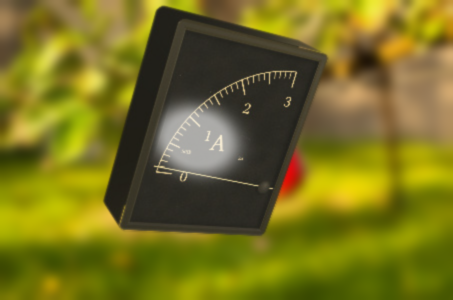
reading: 0.1 (A)
